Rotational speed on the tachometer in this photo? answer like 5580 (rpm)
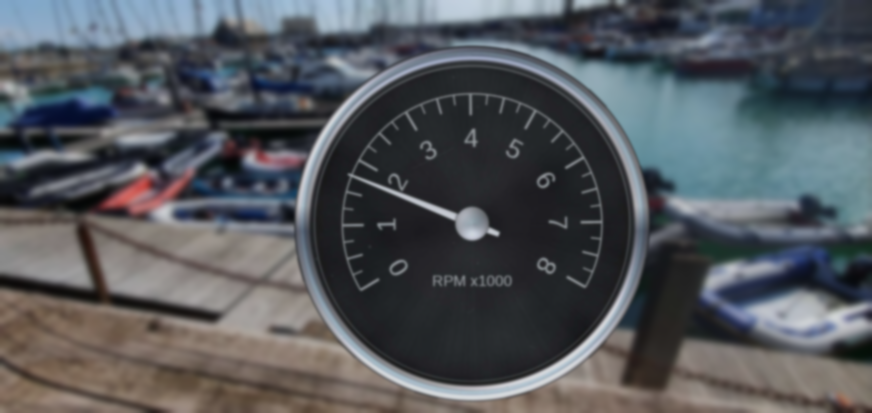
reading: 1750 (rpm)
